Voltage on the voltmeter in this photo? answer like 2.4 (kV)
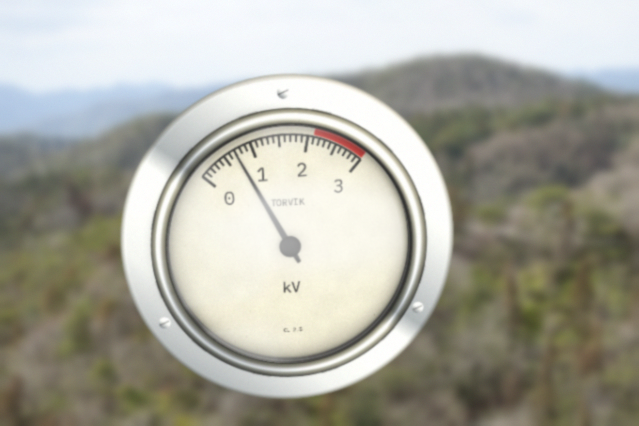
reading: 0.7 (kV)
